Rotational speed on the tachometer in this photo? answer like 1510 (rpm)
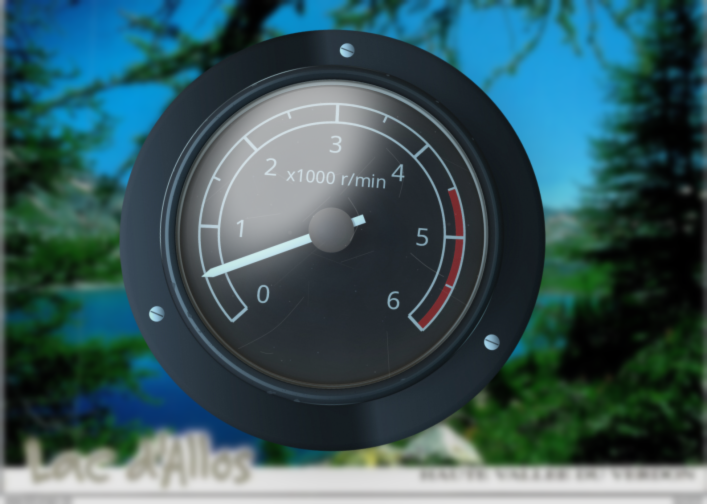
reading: 500 (rpm)
